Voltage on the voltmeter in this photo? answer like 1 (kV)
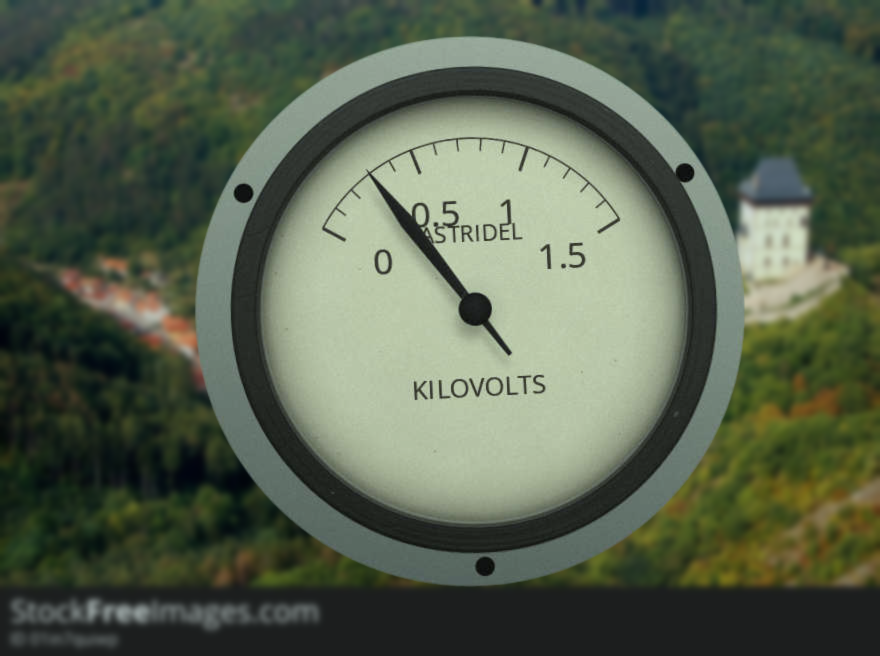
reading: 0.3 (kV)
